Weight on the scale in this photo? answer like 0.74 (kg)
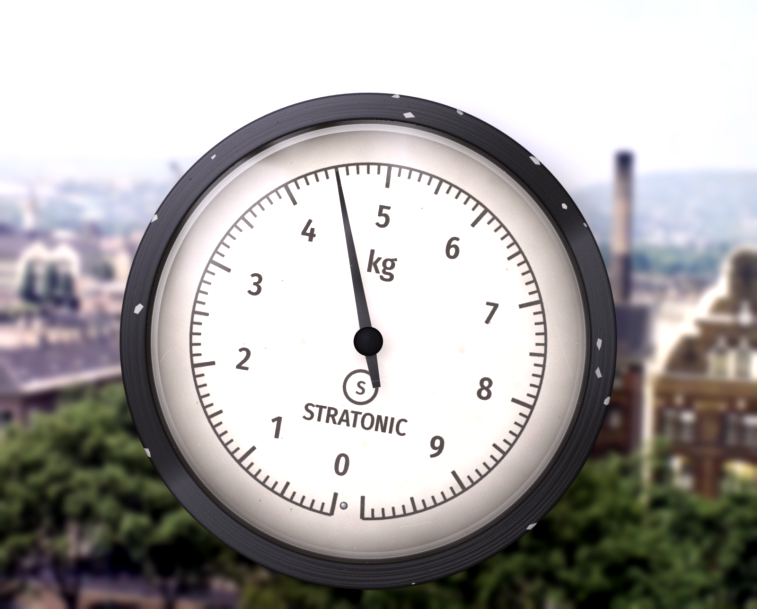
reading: 4.5 (kg)
